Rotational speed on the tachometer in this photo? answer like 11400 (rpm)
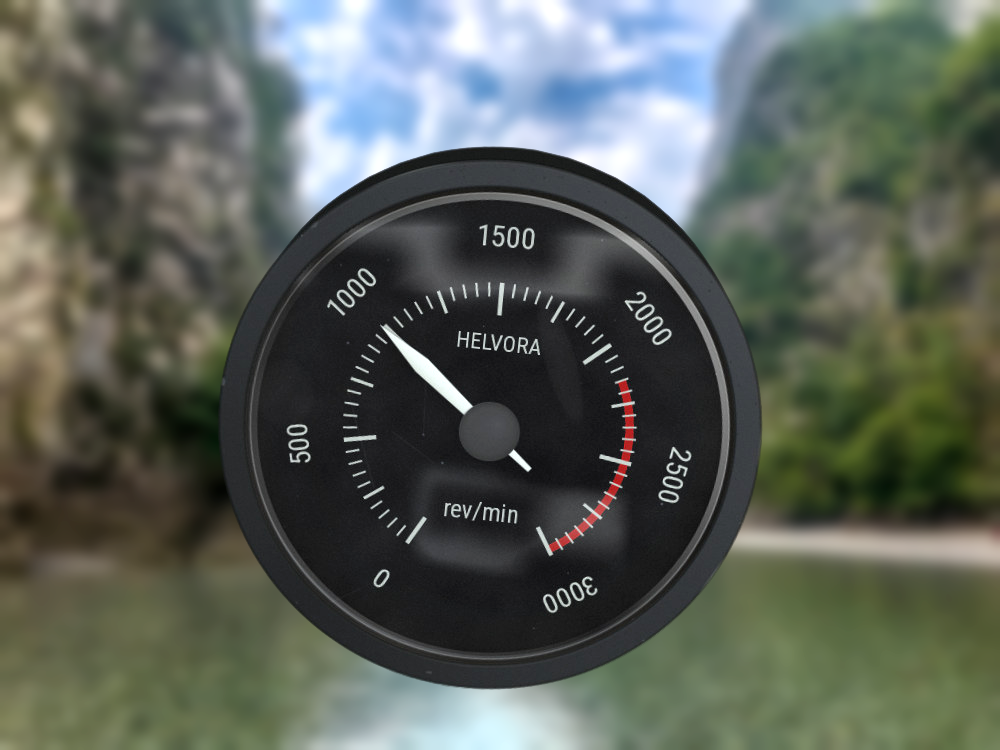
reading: 1000 (rpm)
